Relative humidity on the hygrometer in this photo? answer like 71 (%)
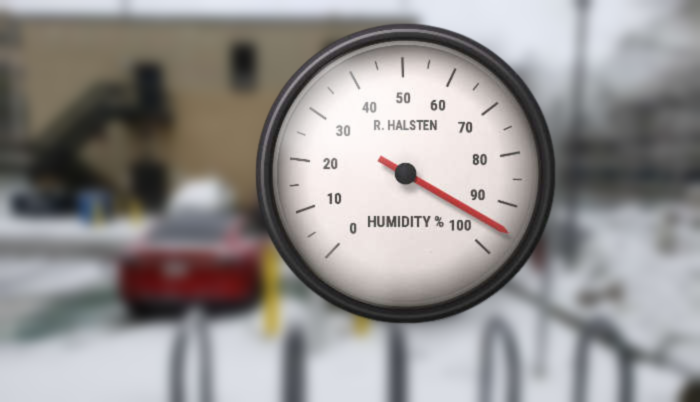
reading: 95 (%)
